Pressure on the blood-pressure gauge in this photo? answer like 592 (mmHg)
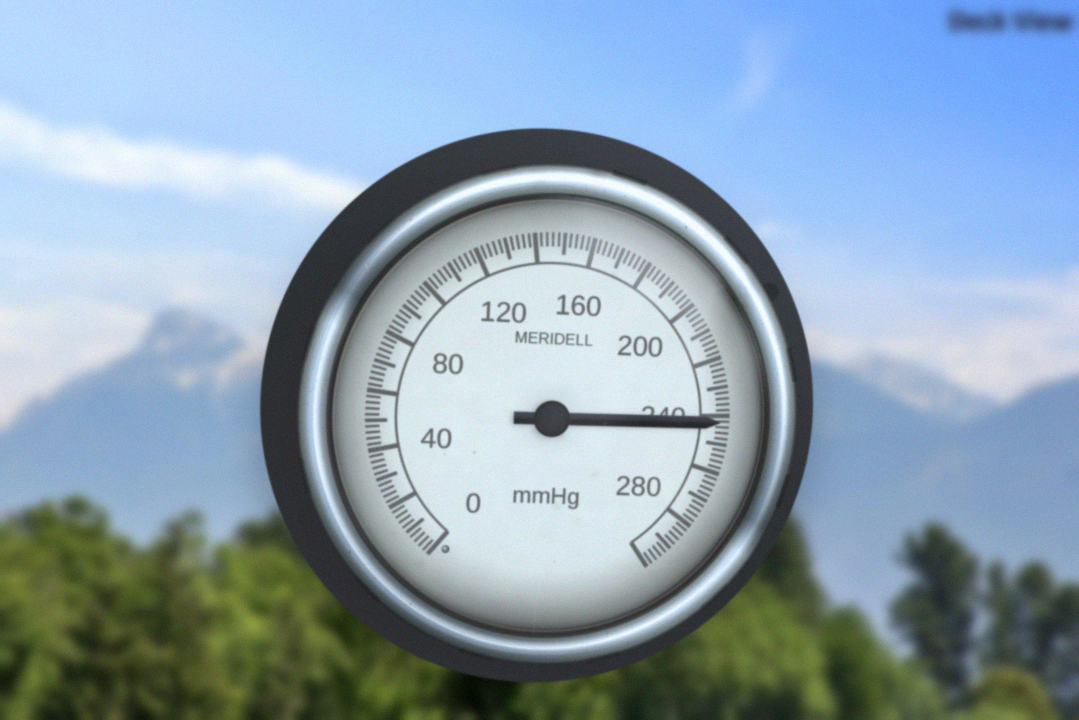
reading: 242 (mmHg)
